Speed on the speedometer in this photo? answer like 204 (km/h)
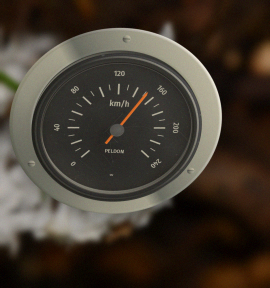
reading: 150 (km/h)
